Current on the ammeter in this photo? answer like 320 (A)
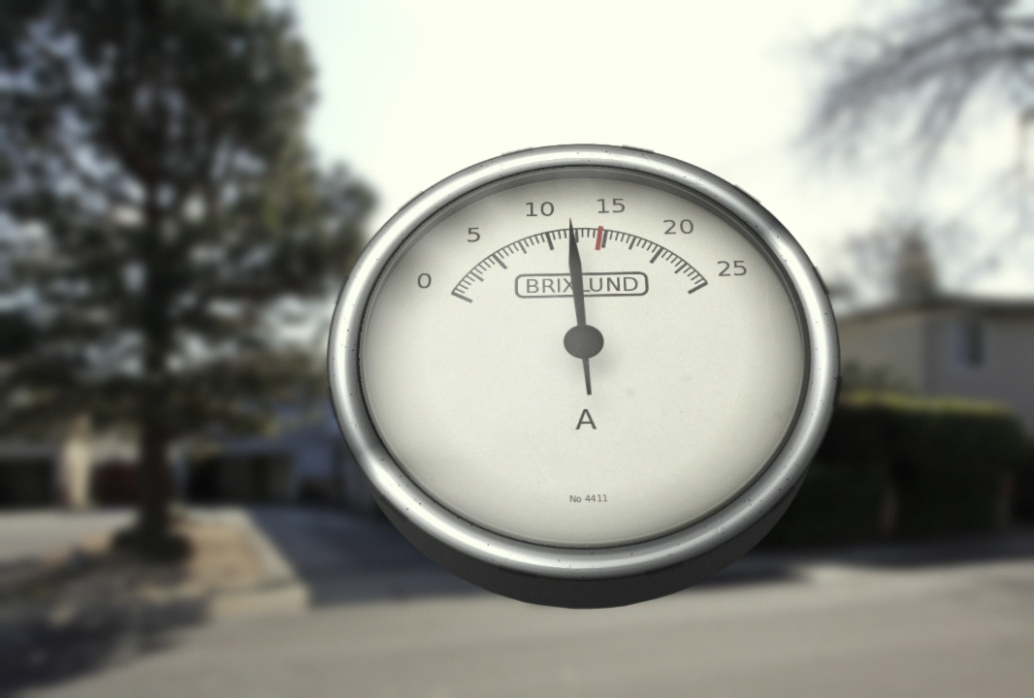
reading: 12 (A)
